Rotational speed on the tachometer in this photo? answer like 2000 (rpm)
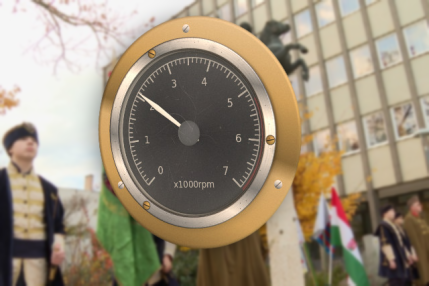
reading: 2100 (rpm)
